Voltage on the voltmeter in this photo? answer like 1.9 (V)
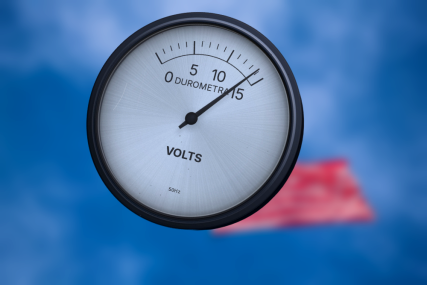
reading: 14 (V)
